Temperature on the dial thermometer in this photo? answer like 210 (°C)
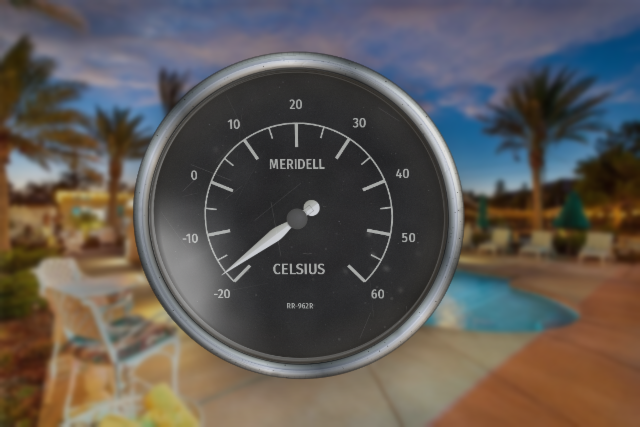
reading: -17.5 (°C)
